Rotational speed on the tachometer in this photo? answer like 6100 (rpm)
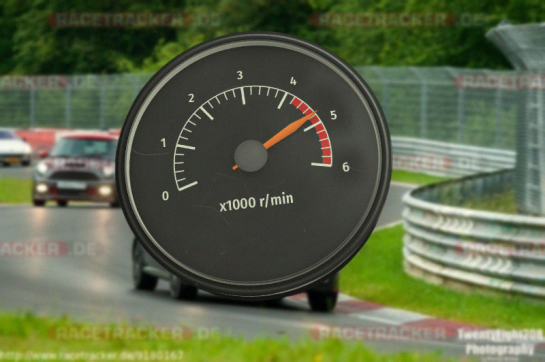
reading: 4800 (rpm)
